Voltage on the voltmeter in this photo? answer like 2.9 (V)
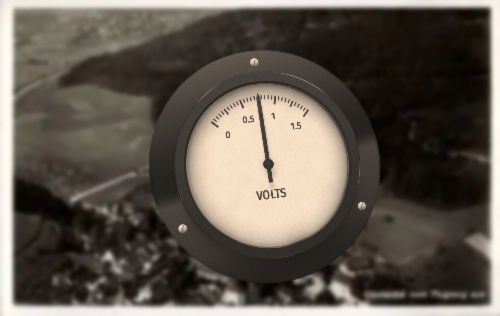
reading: 0.75 (V)
